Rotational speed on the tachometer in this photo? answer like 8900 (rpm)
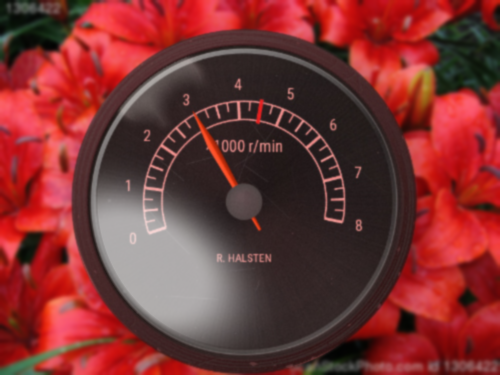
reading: 3000 (rpm)
